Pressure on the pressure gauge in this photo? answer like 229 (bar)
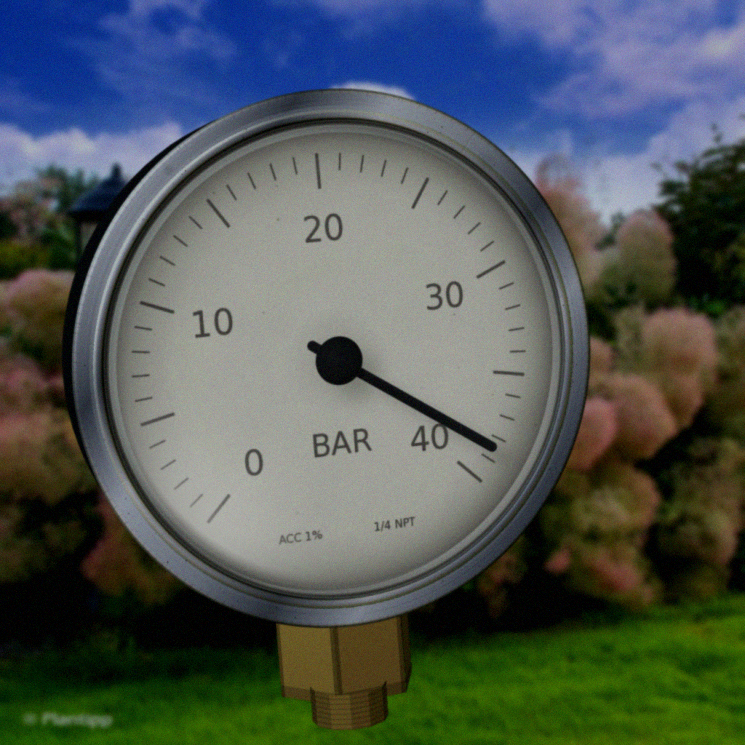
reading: 38.5 (bar)
